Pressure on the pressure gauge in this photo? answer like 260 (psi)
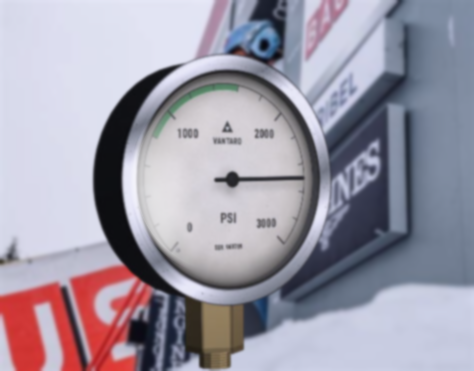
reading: 2500 (psi)
